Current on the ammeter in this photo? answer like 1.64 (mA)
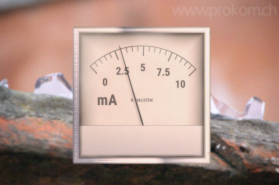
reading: 3 (mA)
